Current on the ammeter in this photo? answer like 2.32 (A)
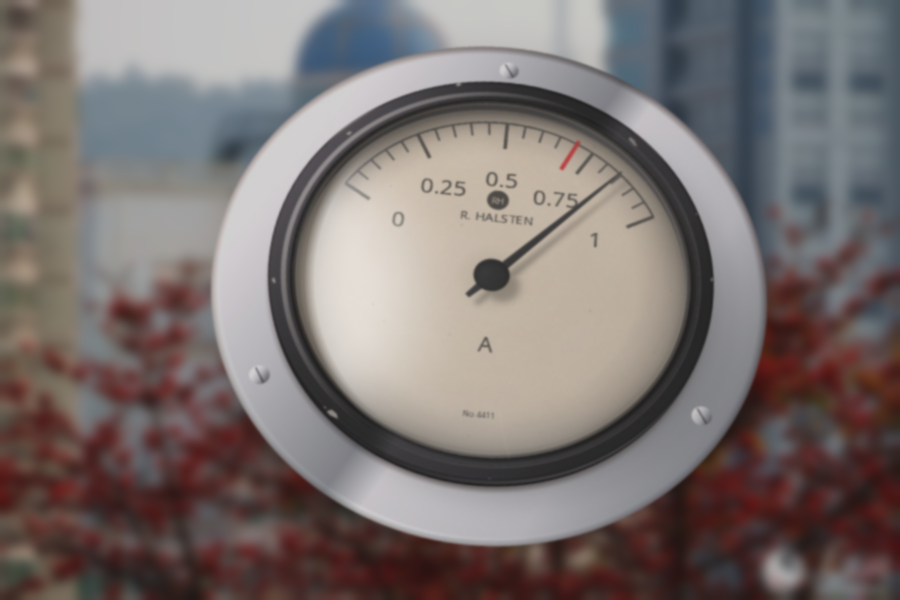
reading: 0.85 (A)
